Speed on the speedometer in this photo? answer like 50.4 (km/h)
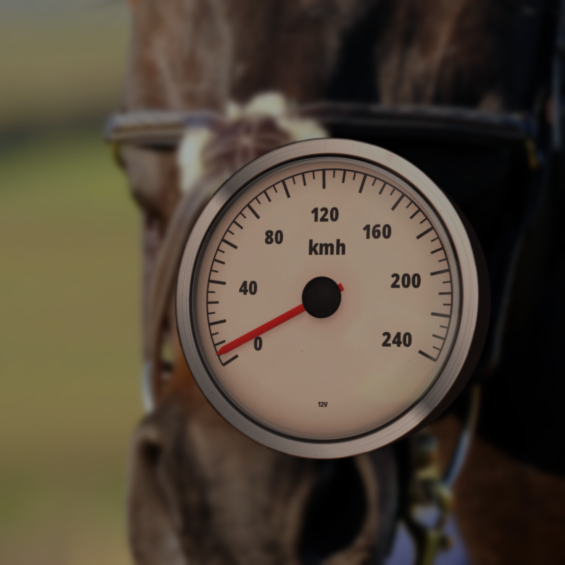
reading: 5 (km/h)
